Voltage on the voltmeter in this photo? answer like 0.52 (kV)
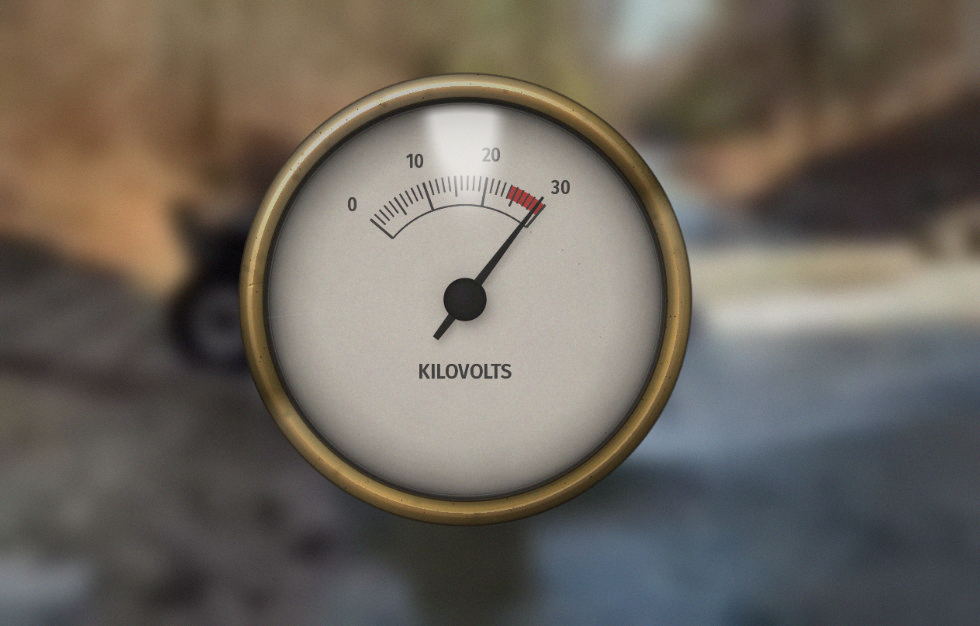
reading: 29 (kV)
